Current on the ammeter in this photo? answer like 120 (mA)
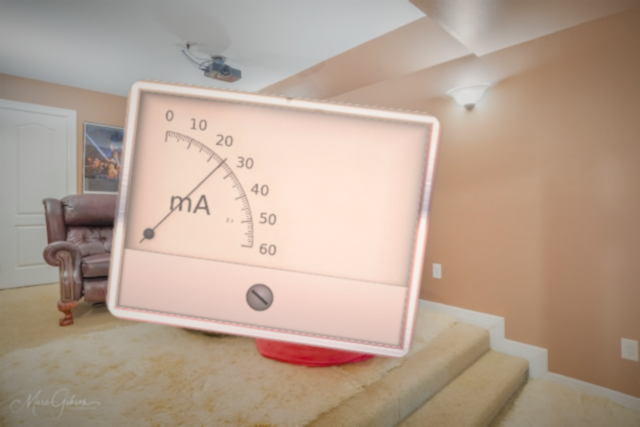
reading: 25 (mA)
